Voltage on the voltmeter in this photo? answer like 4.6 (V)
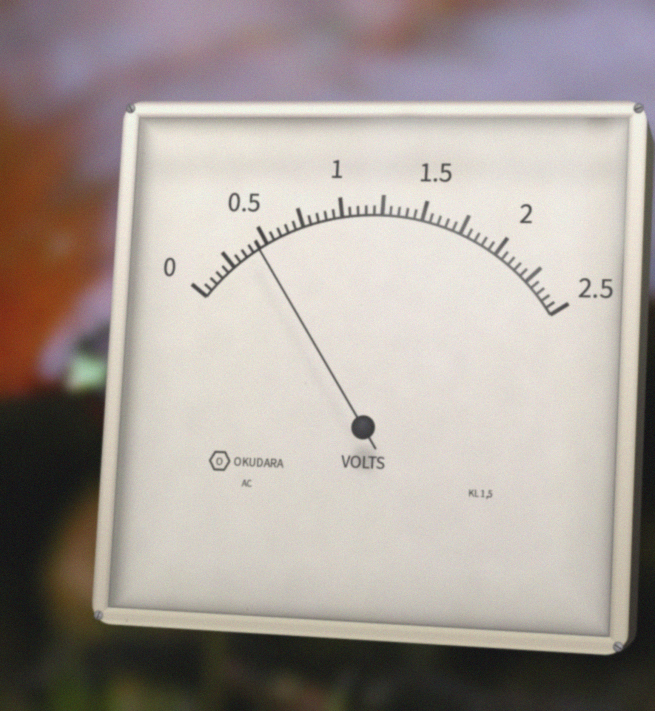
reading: 0.45 (V)
